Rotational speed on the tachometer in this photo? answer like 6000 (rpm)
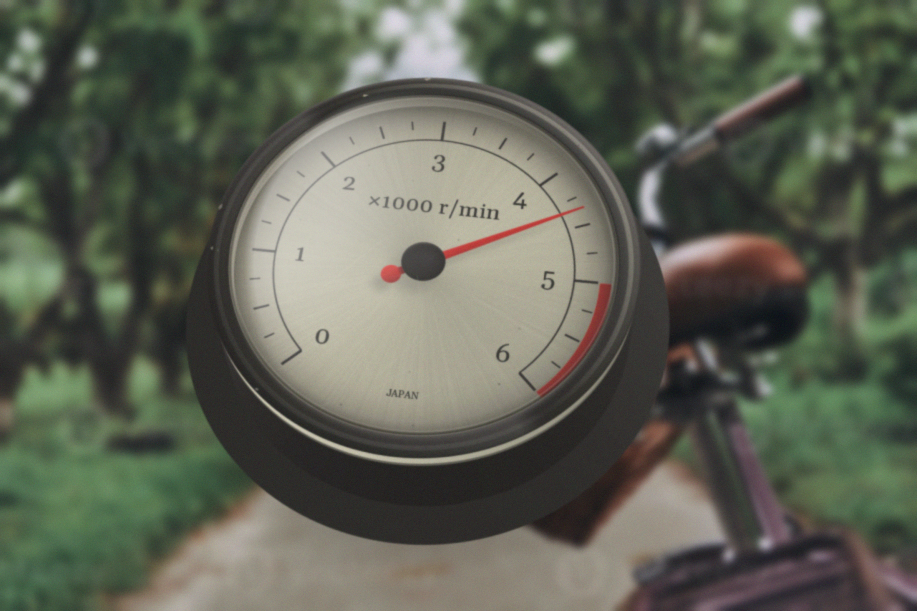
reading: 4375 (rpm)
